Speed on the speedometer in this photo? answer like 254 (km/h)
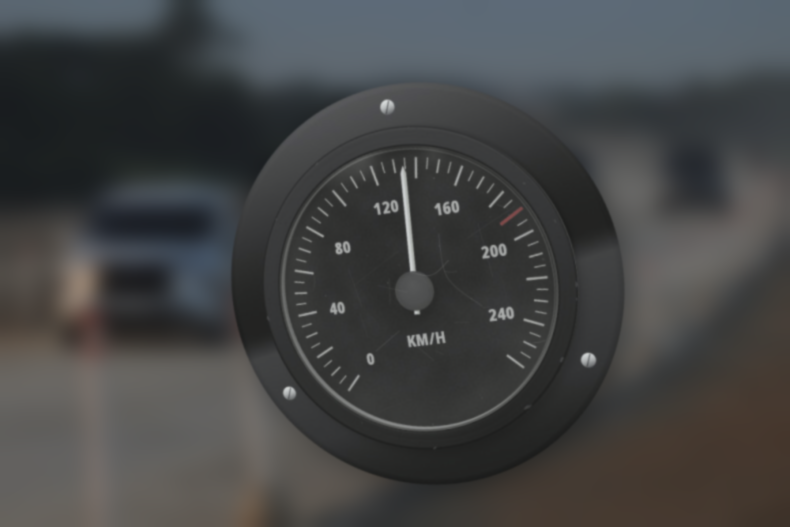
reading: 135 (km/h)
